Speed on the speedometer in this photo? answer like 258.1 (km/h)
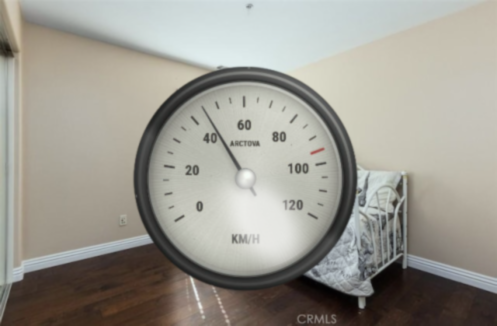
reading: 45 (km/h)
